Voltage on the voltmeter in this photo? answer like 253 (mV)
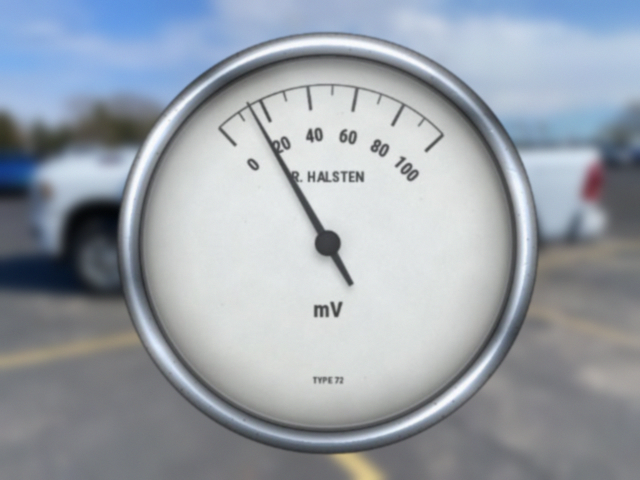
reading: 15 (mV)
